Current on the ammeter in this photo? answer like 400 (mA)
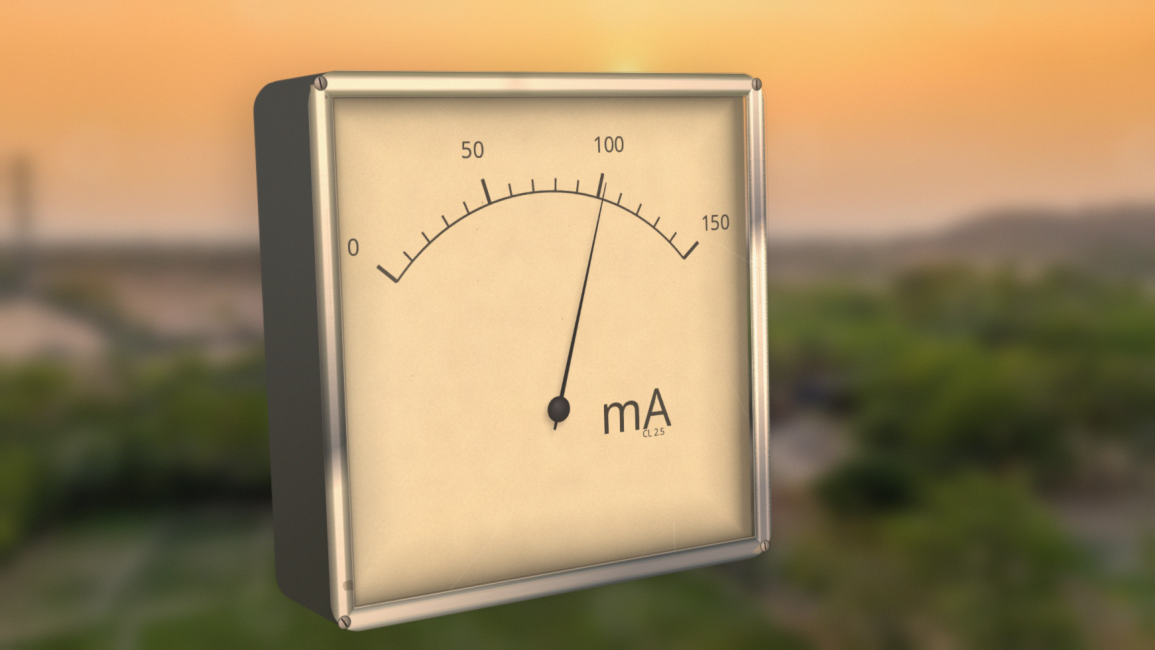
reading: 100 (mA)
